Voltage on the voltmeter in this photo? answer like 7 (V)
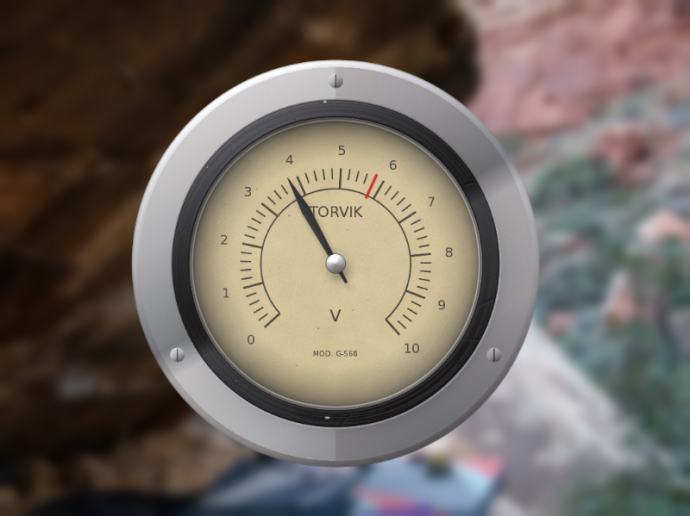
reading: 3.8 (V)
